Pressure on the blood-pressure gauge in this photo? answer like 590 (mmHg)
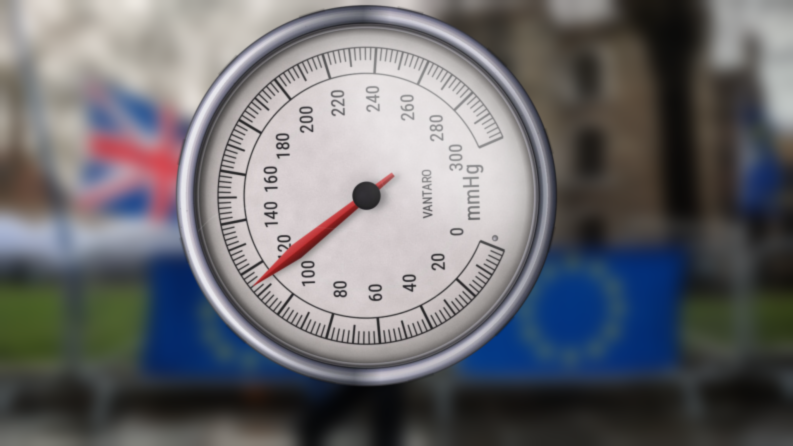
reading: 114 (mmHg)
